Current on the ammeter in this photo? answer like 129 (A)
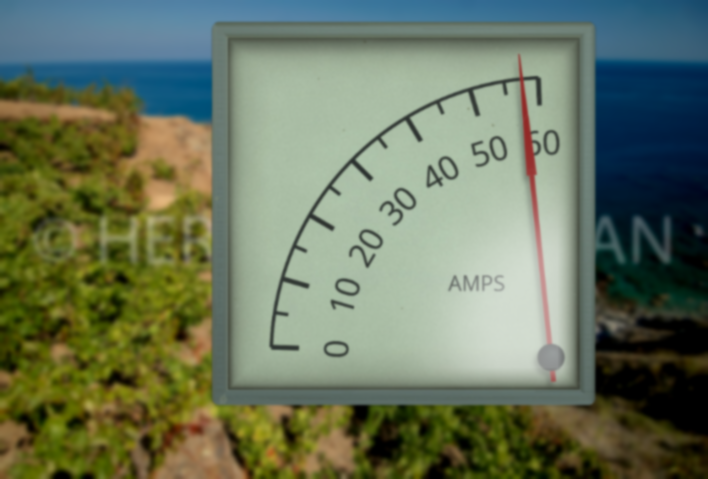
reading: 57.5 (A)
